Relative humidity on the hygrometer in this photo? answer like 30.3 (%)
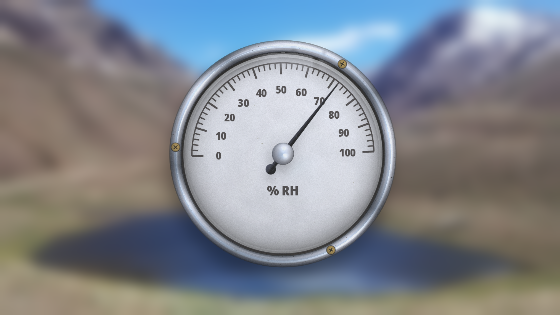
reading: 72 (%)
